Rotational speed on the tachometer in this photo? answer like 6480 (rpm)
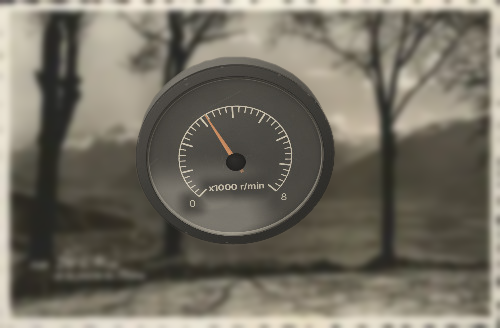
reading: 3200 (rpm)
